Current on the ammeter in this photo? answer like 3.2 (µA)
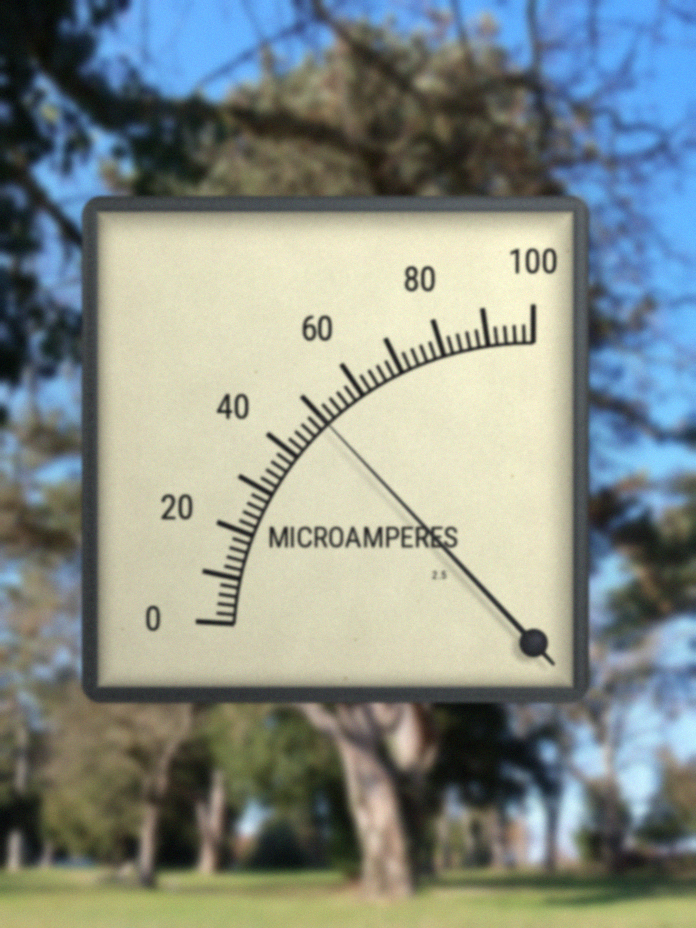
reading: 50 (µA)
